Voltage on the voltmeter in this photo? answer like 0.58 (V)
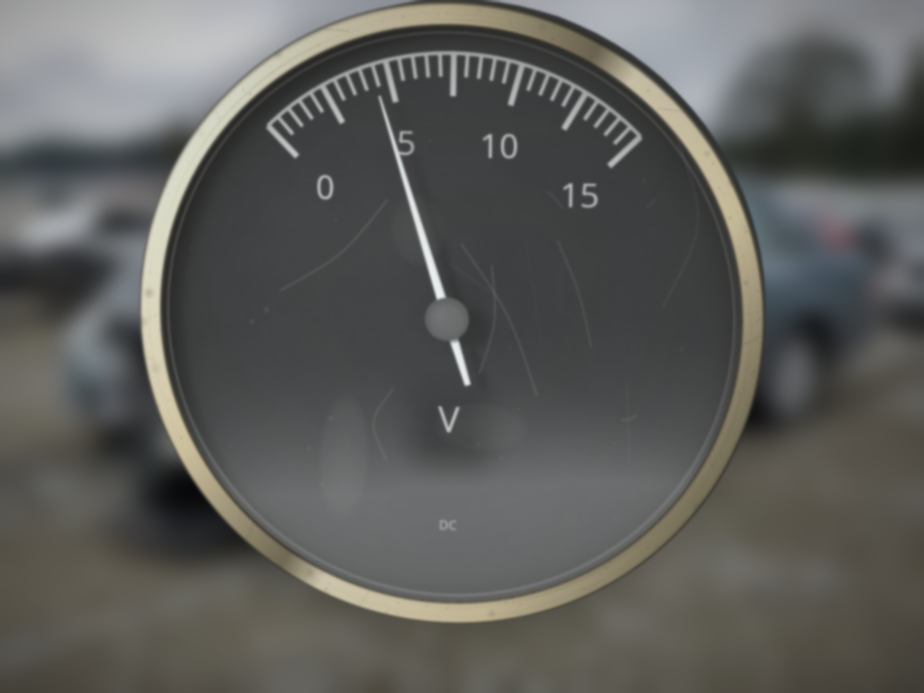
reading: 4.5 (V)
